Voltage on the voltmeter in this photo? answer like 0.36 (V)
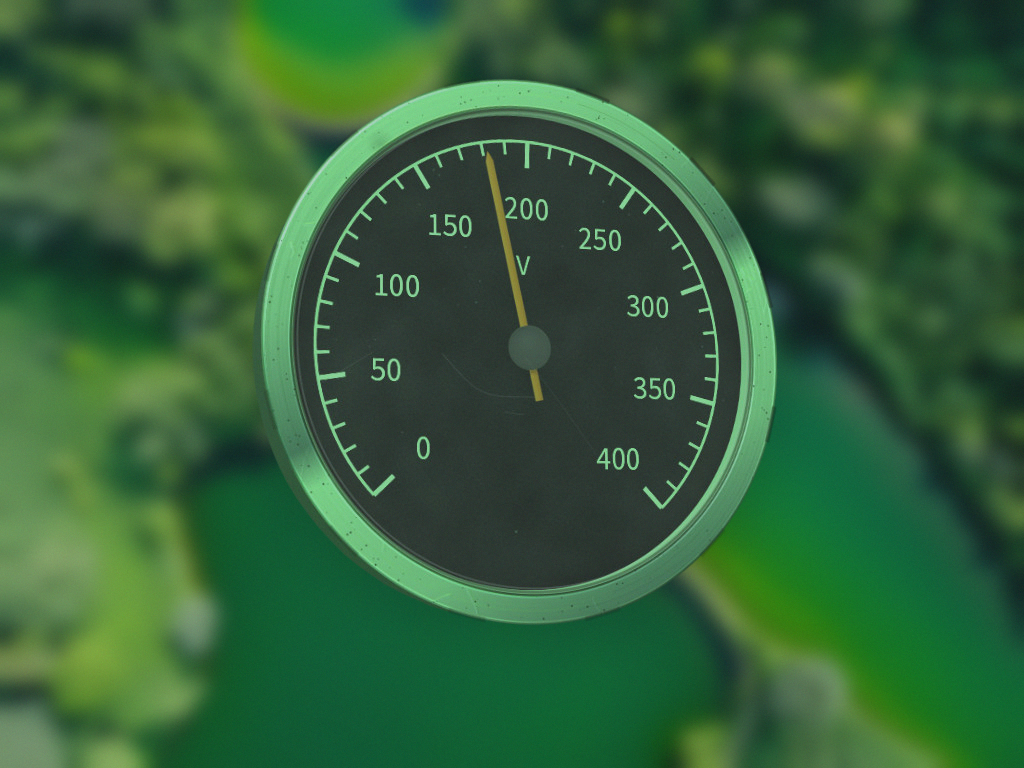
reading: 180 (V)
